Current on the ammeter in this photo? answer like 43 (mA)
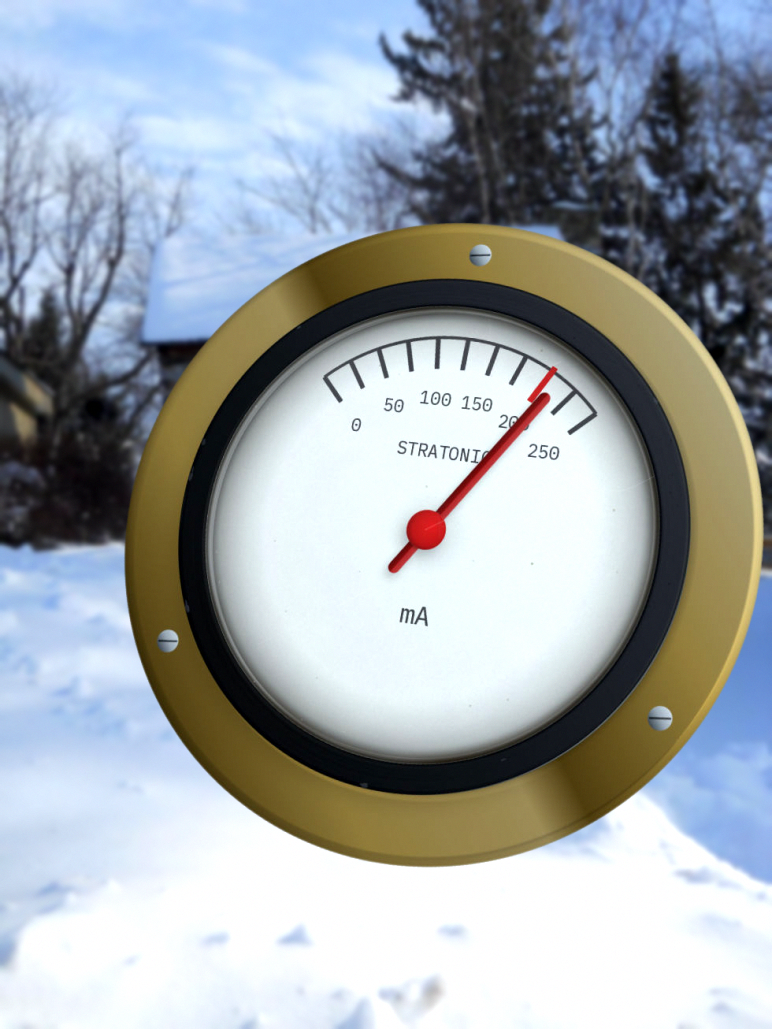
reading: 212.5 (mA)
